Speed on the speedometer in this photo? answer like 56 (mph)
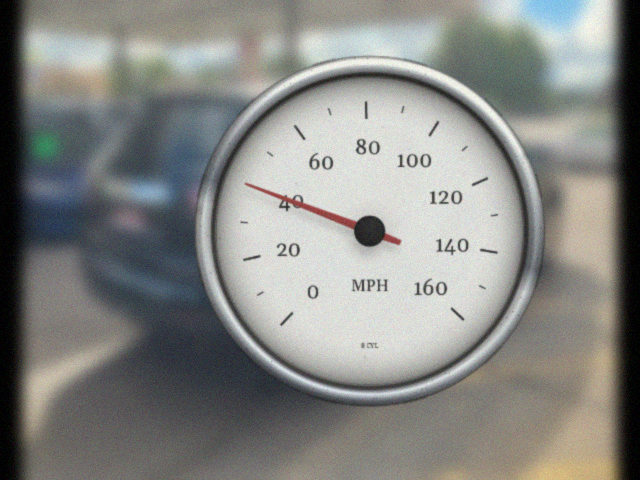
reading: 40 (mph)
